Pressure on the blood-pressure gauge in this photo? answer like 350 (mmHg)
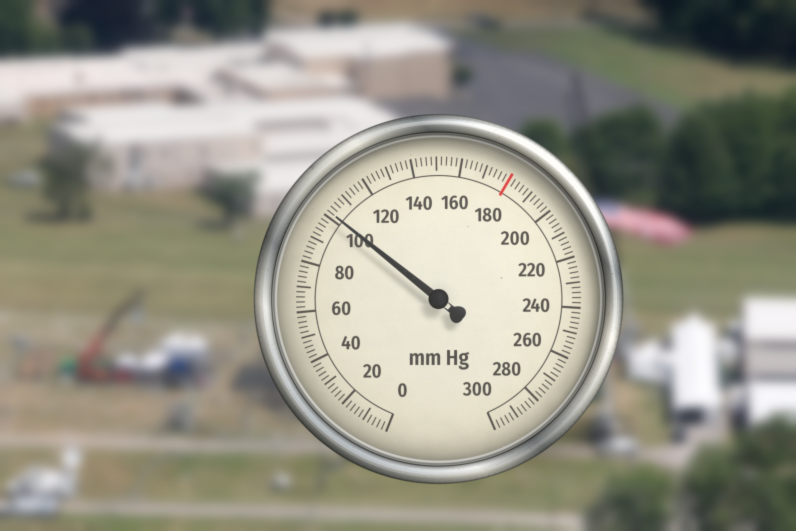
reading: 102 (mmHg)
